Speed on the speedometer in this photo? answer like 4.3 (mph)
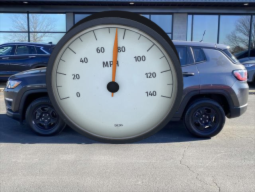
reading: 75 (mph)
